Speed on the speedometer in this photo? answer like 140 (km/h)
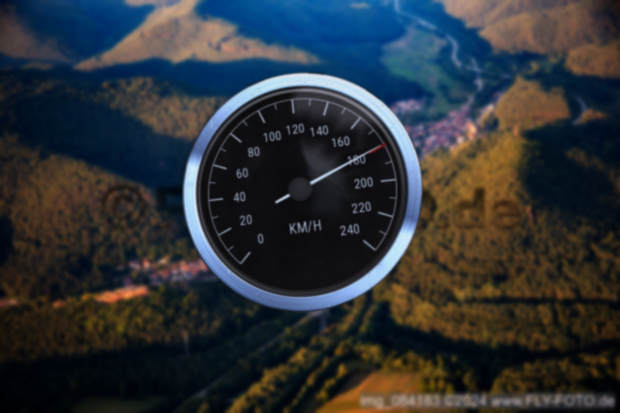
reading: 180 (km/h)
